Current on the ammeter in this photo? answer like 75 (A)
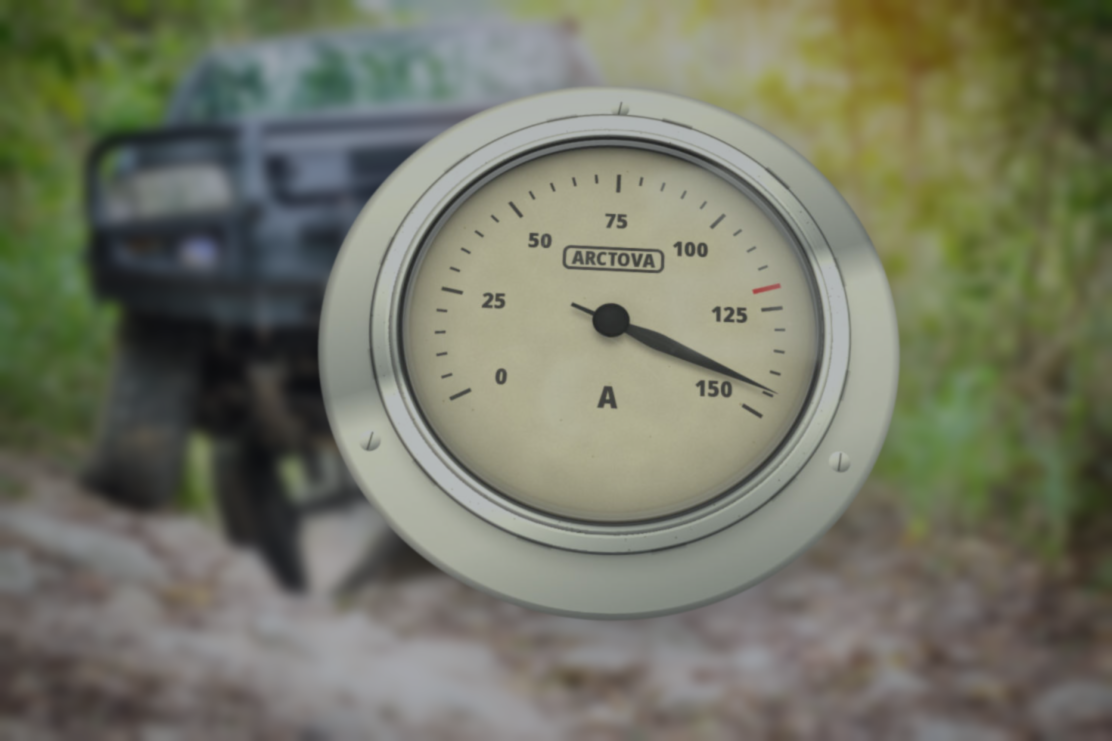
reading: 145 (A)
